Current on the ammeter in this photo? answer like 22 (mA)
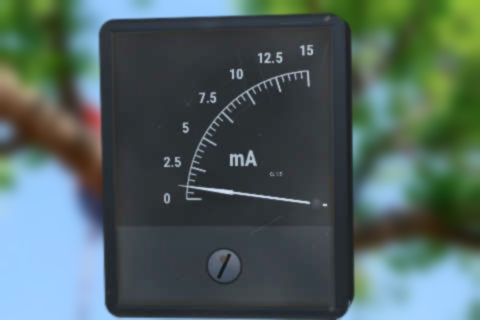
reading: 1 (mA)
